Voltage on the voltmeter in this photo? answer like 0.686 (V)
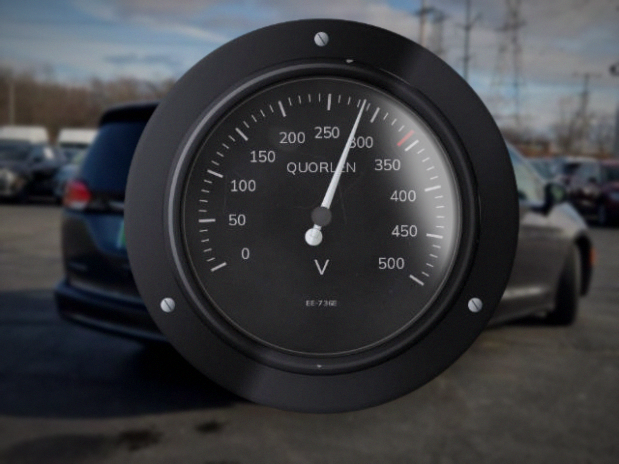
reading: 285 (V)
